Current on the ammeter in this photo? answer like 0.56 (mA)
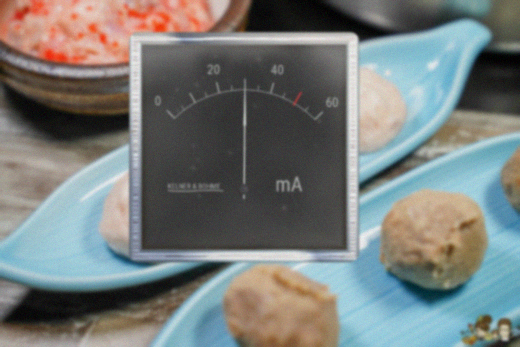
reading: 30 (mA)
